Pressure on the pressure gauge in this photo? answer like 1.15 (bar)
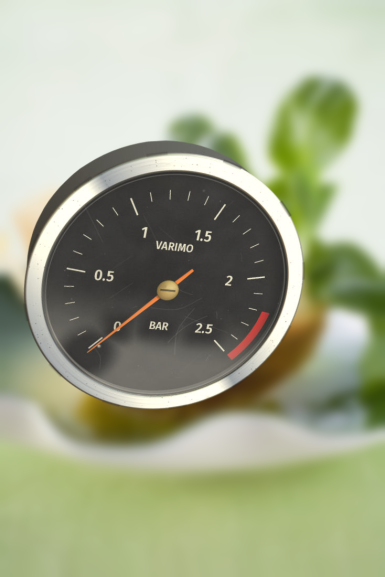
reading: 0 (bar)
